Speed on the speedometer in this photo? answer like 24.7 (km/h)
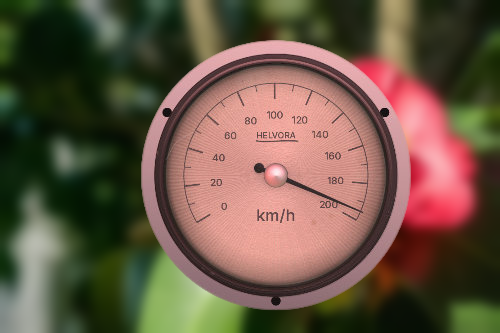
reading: 195 (km/h)
